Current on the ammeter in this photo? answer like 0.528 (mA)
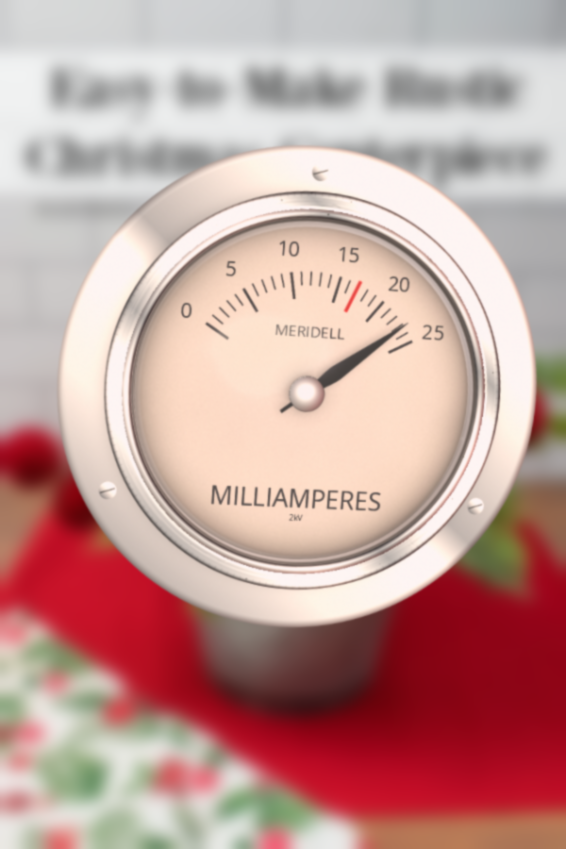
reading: 23 (mA)
